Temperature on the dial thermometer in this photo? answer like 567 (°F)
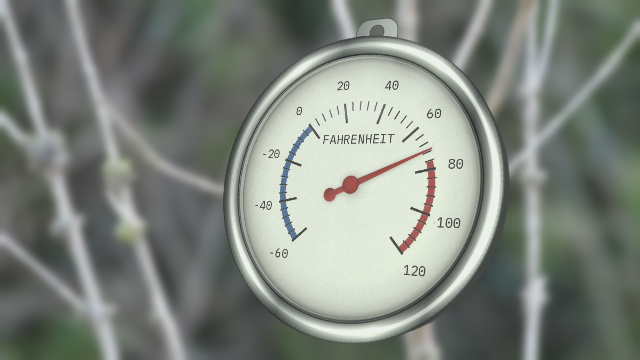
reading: 72 (°F)
